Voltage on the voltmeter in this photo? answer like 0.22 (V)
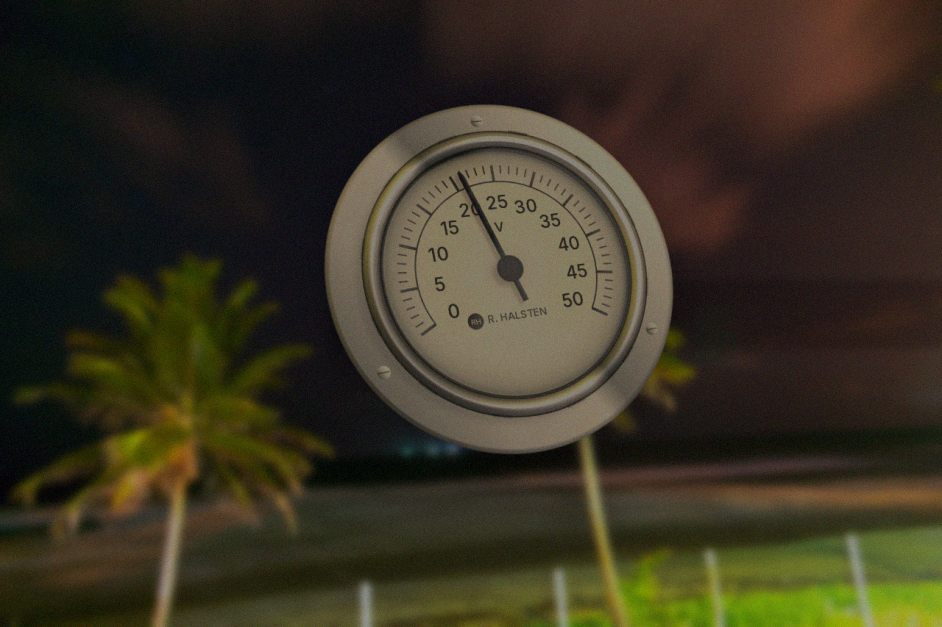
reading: 21 (V)
